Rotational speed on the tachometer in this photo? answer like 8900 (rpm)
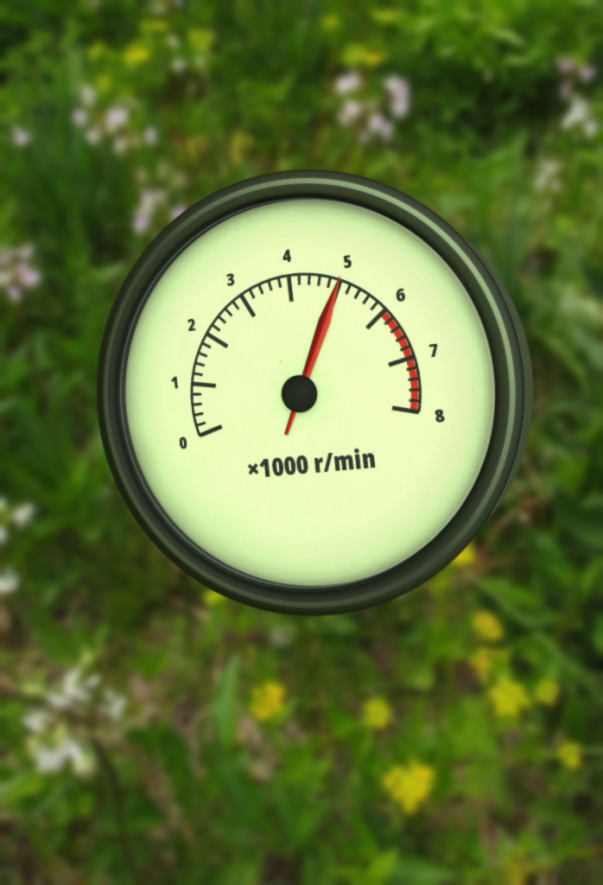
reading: 5000 (rpm)
